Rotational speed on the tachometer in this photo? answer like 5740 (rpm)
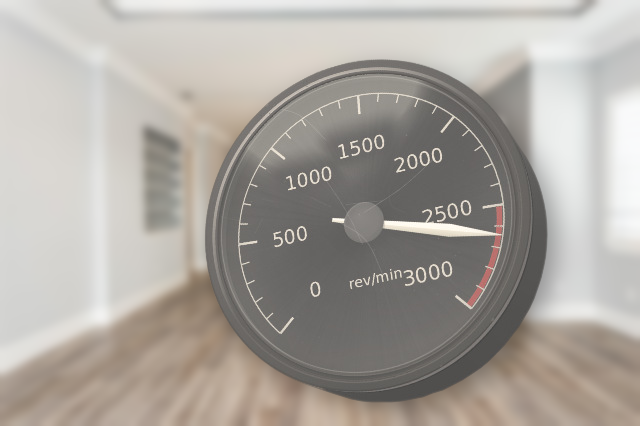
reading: 2650 (rpm)
